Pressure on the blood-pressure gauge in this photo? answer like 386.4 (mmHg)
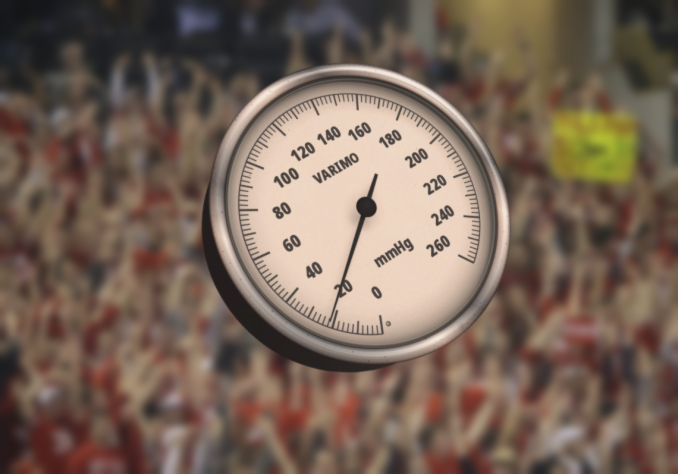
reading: 22 (mmHg)
